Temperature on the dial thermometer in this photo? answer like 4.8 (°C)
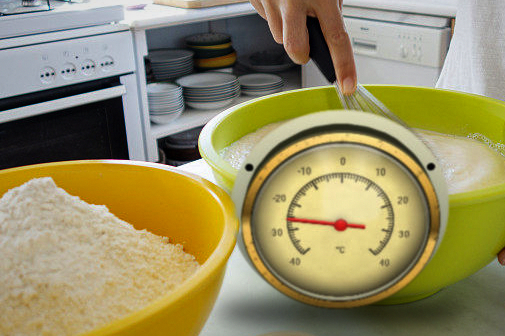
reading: -25 (°C)
